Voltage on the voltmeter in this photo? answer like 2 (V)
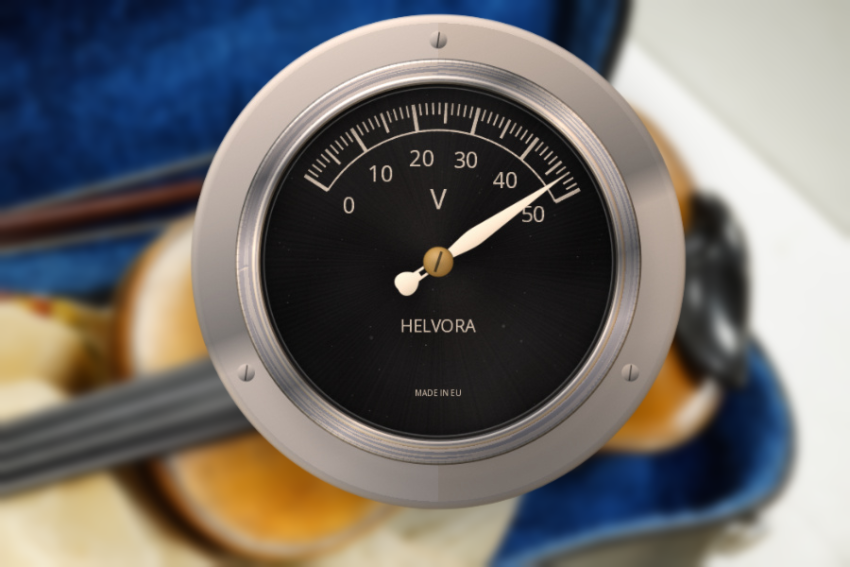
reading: 47 (V)
